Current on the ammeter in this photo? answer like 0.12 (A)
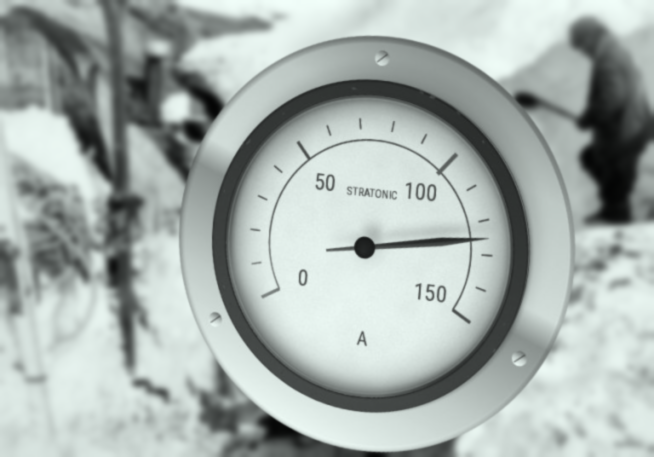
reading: 125 (A)
